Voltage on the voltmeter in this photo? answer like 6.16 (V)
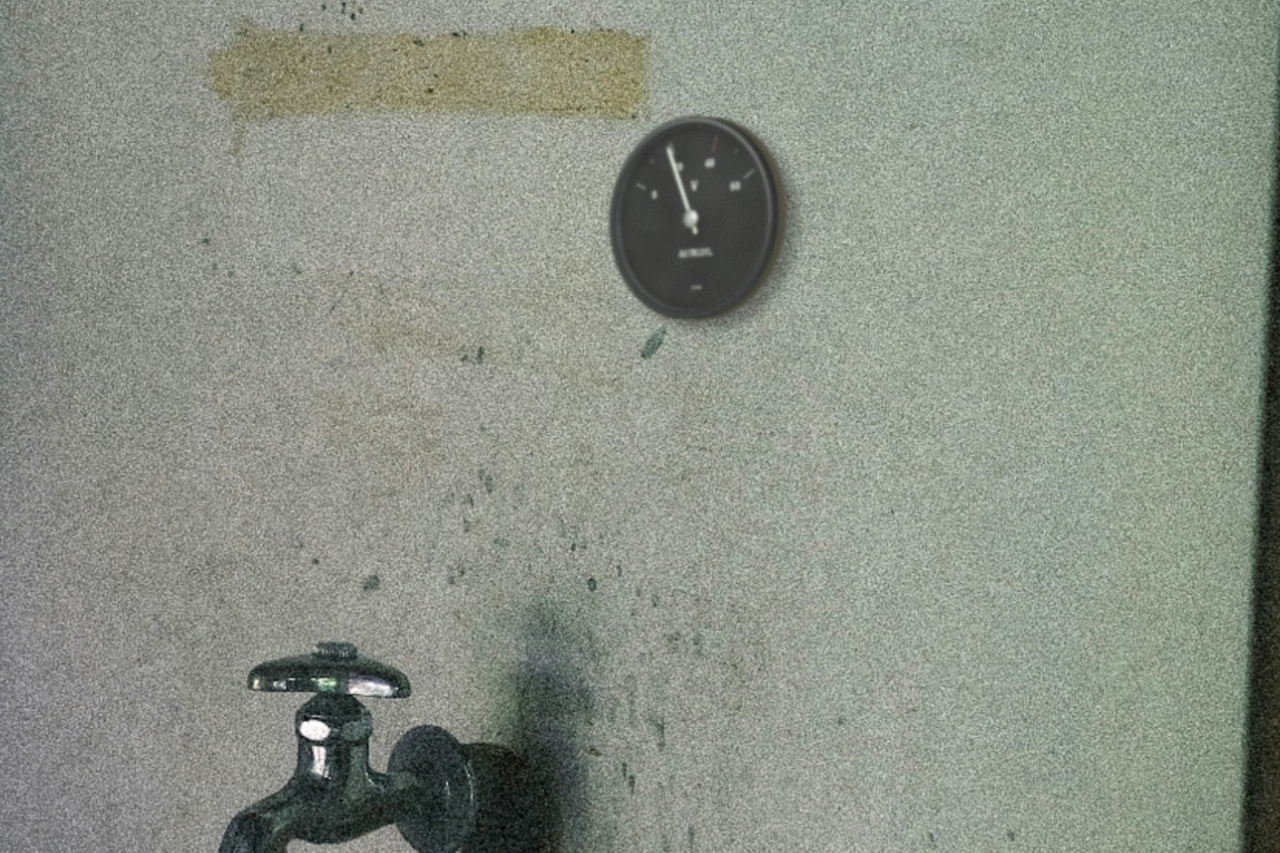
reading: 20 (V)
